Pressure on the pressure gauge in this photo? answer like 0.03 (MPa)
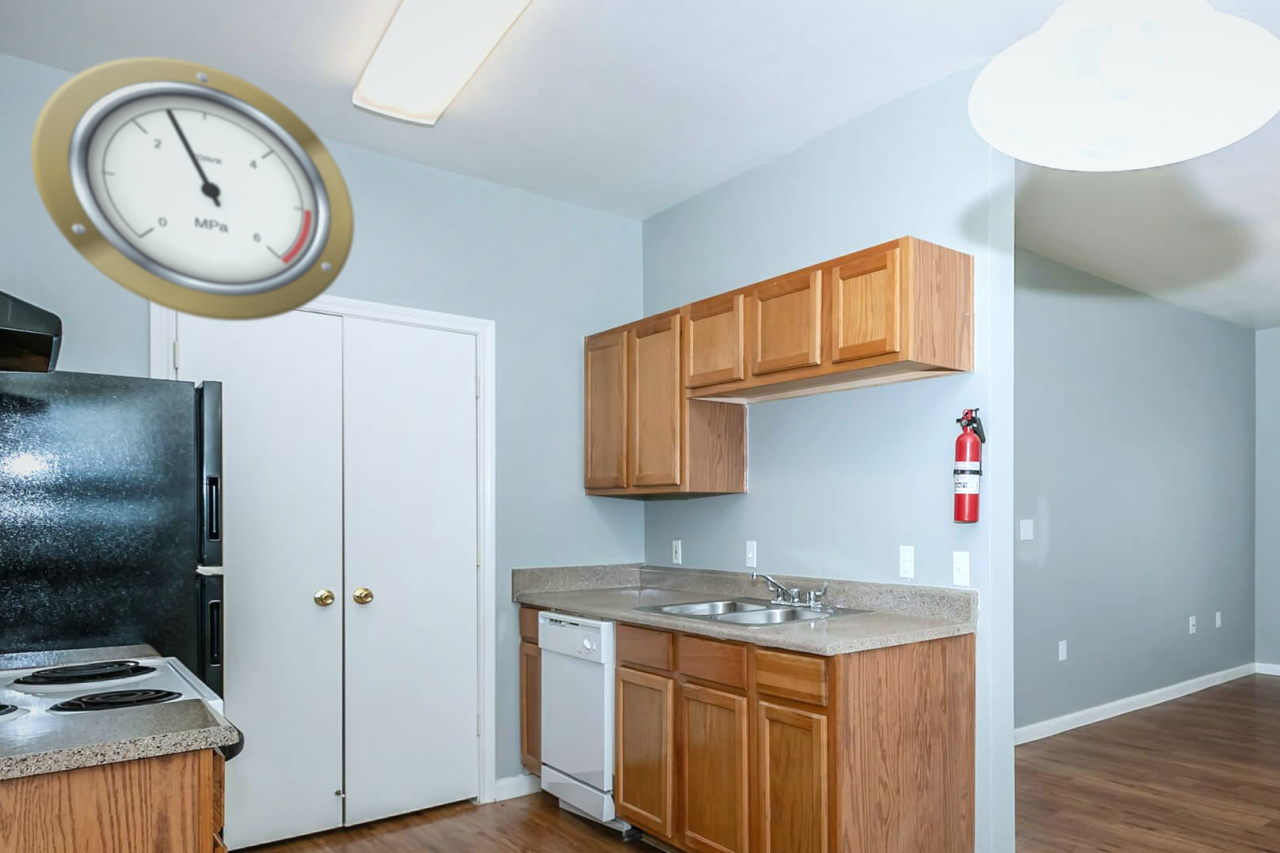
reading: 2.5 (MPa)
